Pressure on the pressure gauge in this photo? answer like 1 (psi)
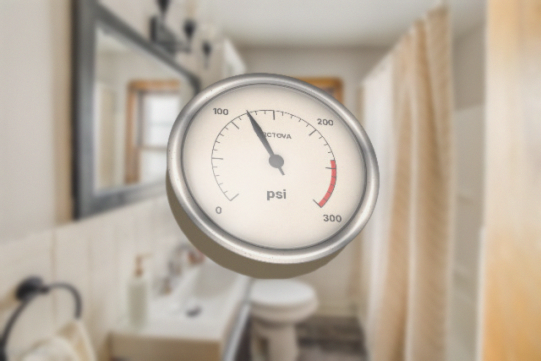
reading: 120 (psi)
